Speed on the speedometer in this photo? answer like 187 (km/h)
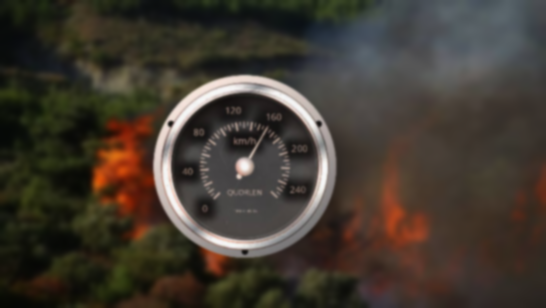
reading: 160 (km/h)
